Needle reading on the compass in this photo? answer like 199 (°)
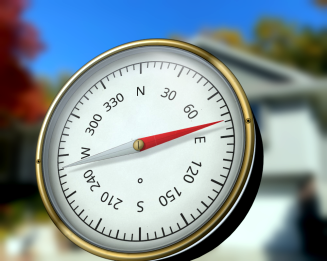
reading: 80 (°)
